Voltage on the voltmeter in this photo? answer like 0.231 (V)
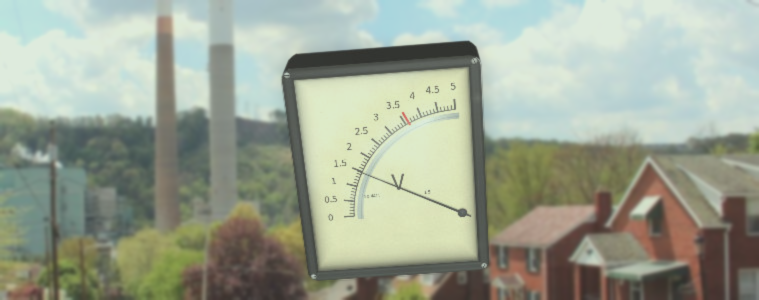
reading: 1.5 (V)
